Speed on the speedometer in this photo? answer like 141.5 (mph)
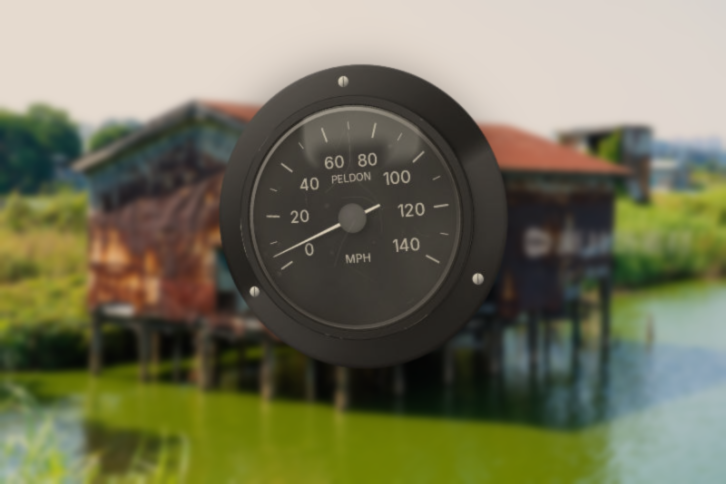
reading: 5 (mph)
